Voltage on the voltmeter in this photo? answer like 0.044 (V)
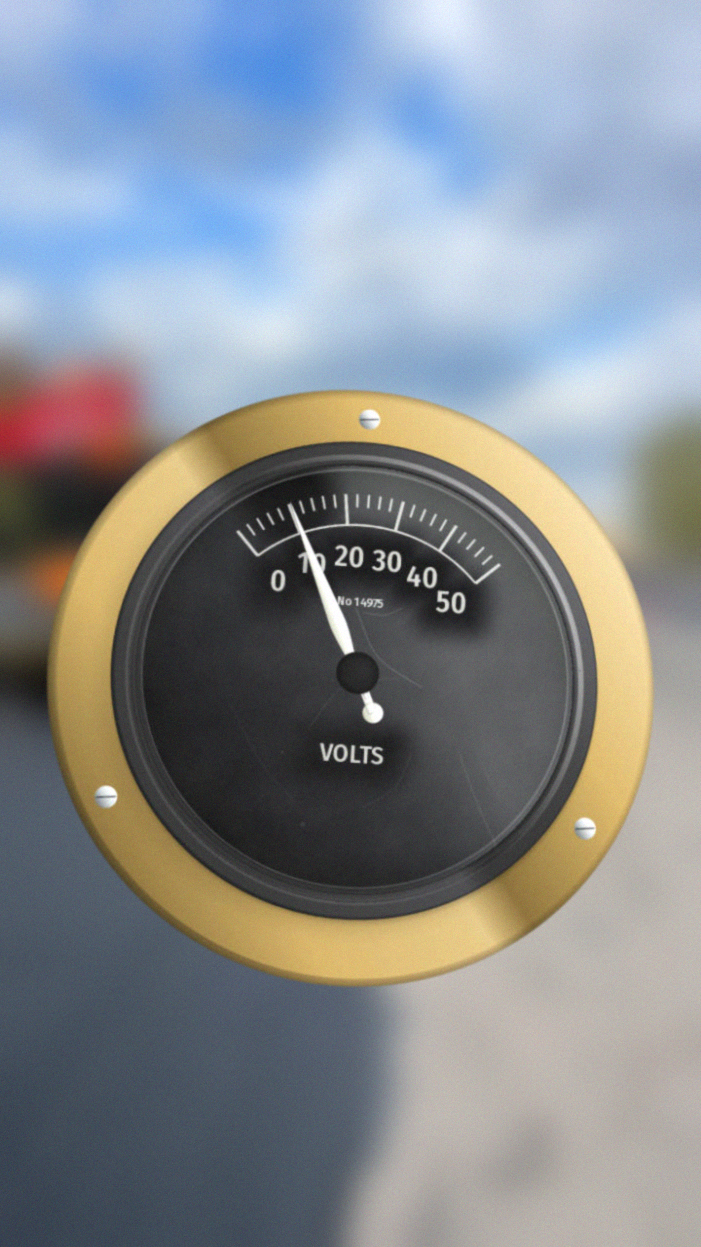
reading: 10 (V)
